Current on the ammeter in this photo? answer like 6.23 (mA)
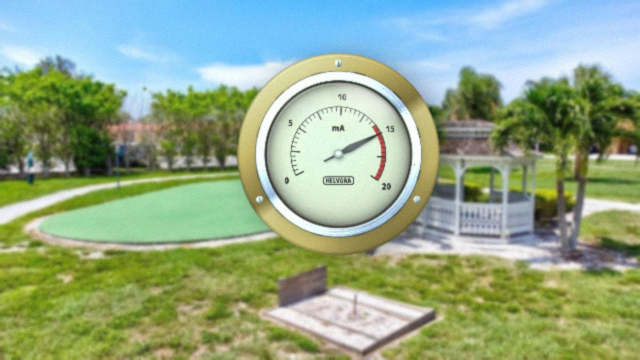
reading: 15 (mA)
